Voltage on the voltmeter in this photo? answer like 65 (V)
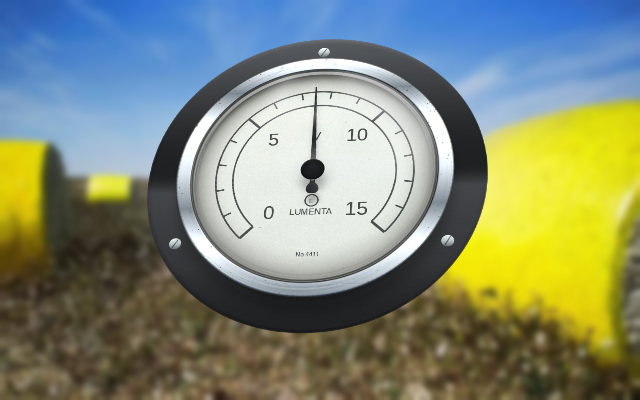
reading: 7.5 (V)
